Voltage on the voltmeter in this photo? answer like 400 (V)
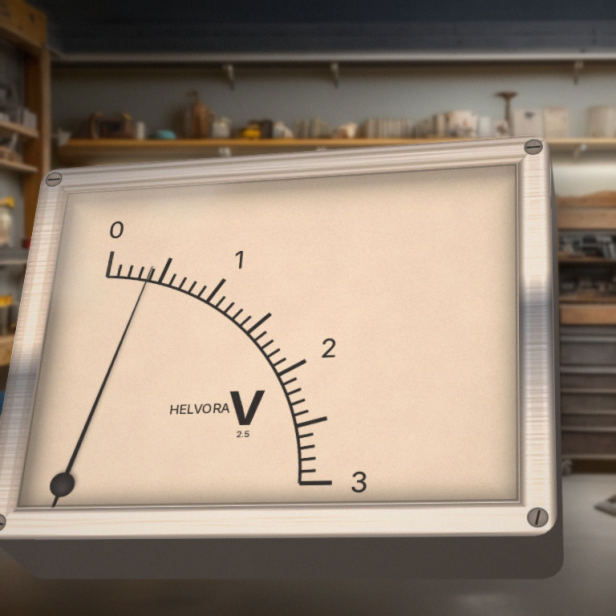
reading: 0.4 (V)
